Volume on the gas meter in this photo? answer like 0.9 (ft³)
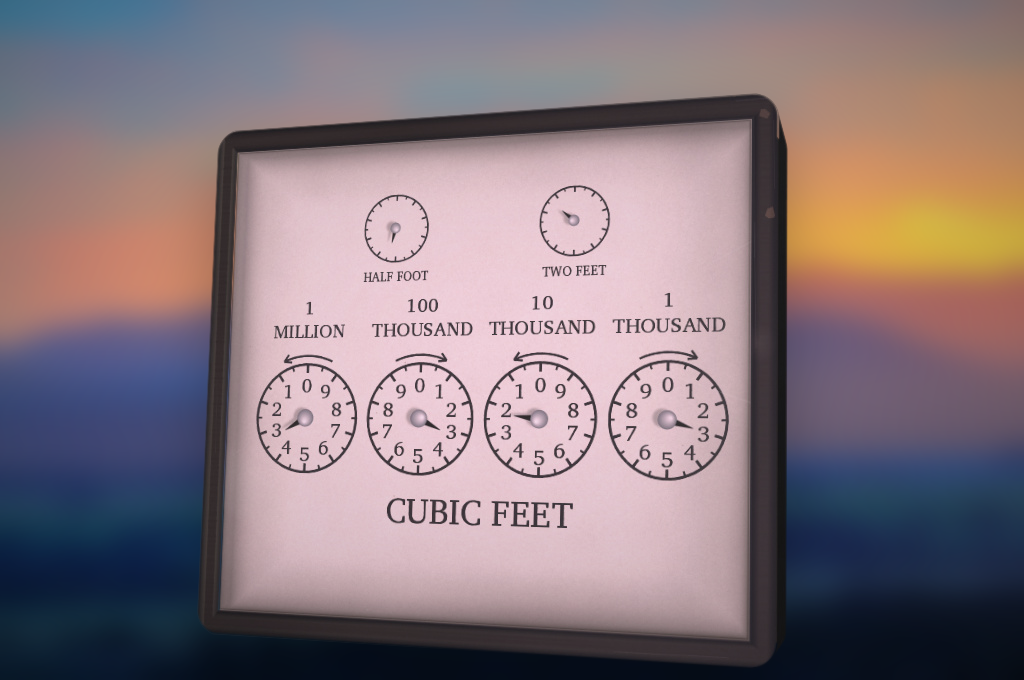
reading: 332300 (ft³)
